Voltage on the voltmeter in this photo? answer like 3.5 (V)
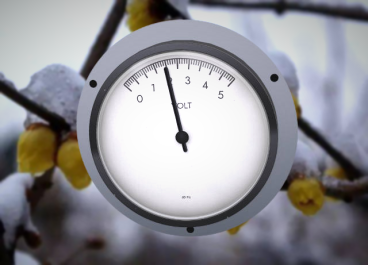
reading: 2 (V)
